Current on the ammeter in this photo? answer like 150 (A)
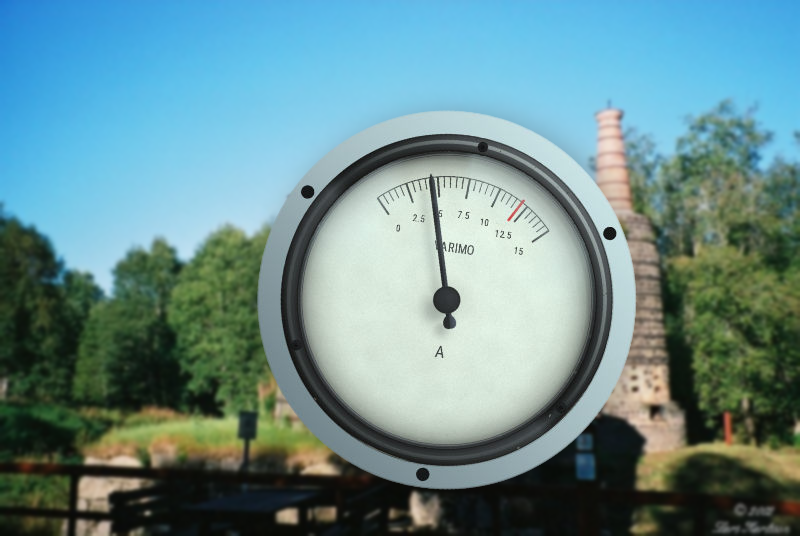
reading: 4.5 (A)
